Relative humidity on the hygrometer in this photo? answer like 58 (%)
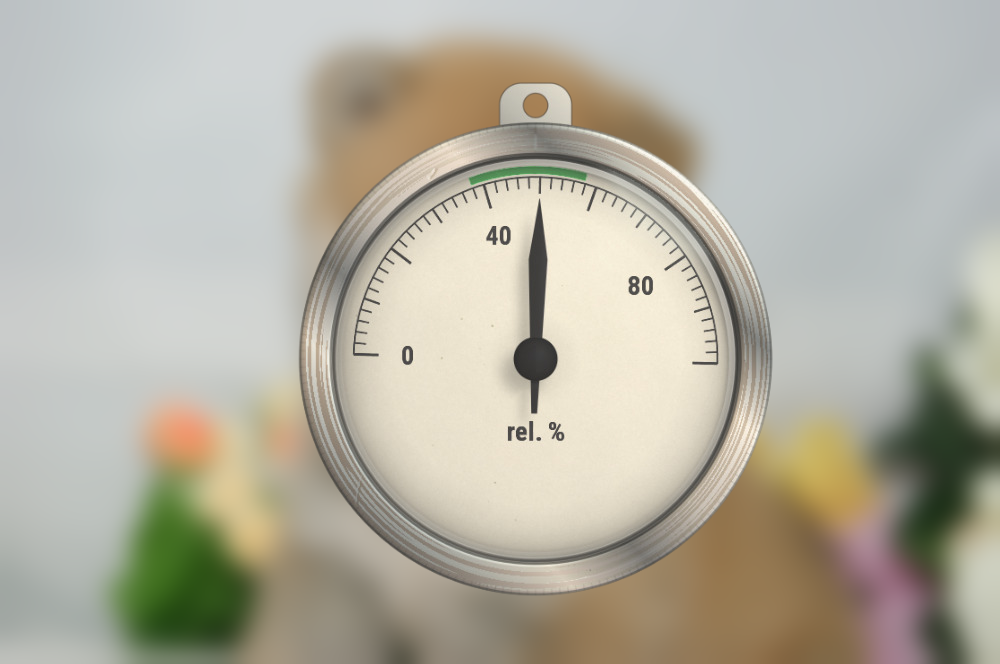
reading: 50 (%)
